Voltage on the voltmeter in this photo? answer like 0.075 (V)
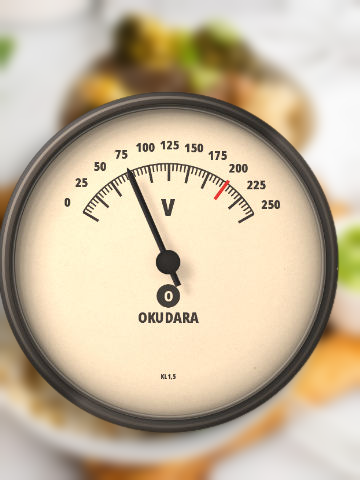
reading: 75 (V)
